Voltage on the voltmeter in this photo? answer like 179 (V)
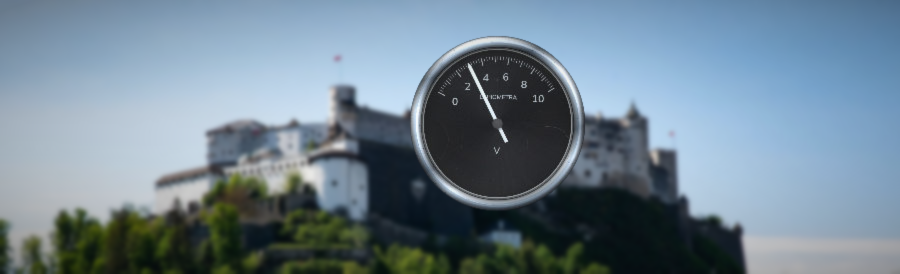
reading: 3 (V)
